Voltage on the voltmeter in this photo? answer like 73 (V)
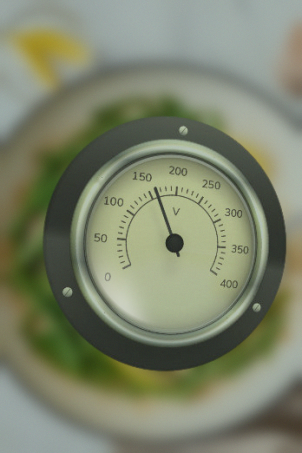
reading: 160 (V)
